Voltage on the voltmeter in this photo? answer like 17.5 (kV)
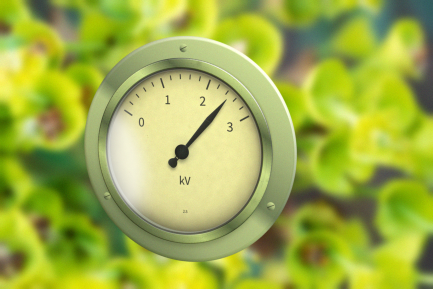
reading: 2.5 (kV)
